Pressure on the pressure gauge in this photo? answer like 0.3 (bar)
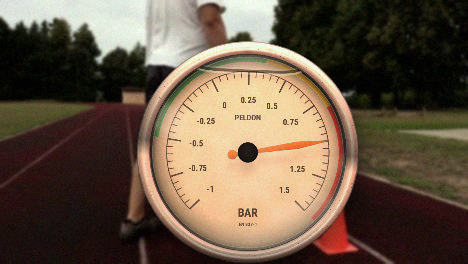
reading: 1 (bar)
